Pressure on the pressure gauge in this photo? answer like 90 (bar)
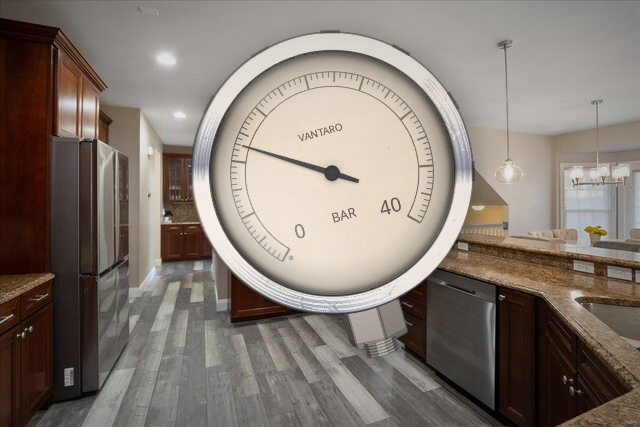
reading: 11.5 (bar)
